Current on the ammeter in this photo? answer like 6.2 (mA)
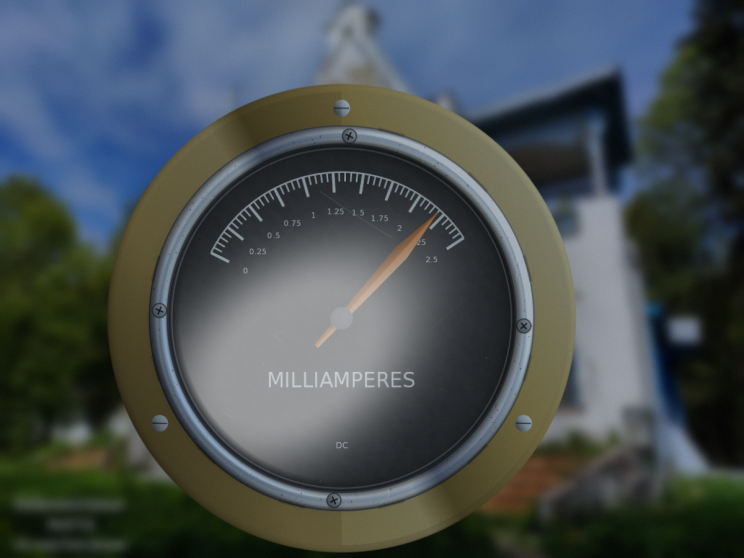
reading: 2.2 (mA)
